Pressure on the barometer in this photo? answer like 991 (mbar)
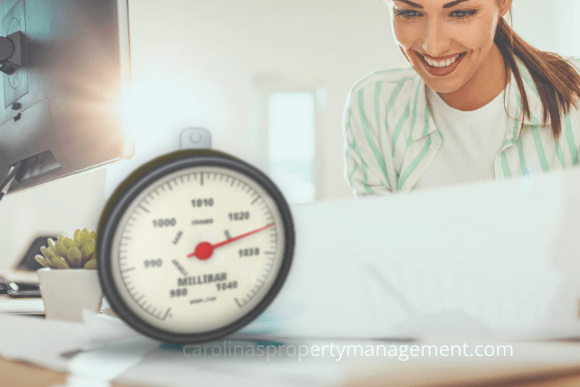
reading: 1025 (mbar)
